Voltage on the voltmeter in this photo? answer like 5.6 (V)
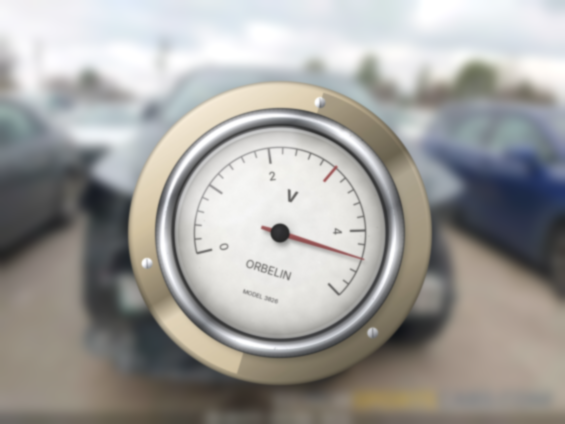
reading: 4.4 (V)
